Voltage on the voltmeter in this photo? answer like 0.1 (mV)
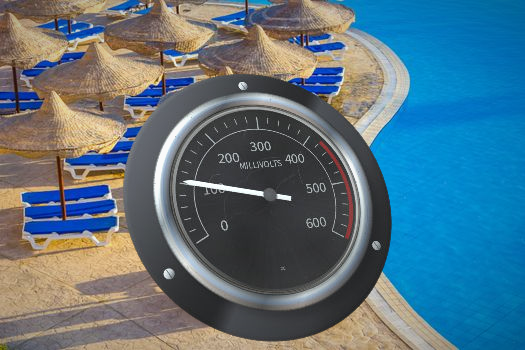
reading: 100 (mV)
